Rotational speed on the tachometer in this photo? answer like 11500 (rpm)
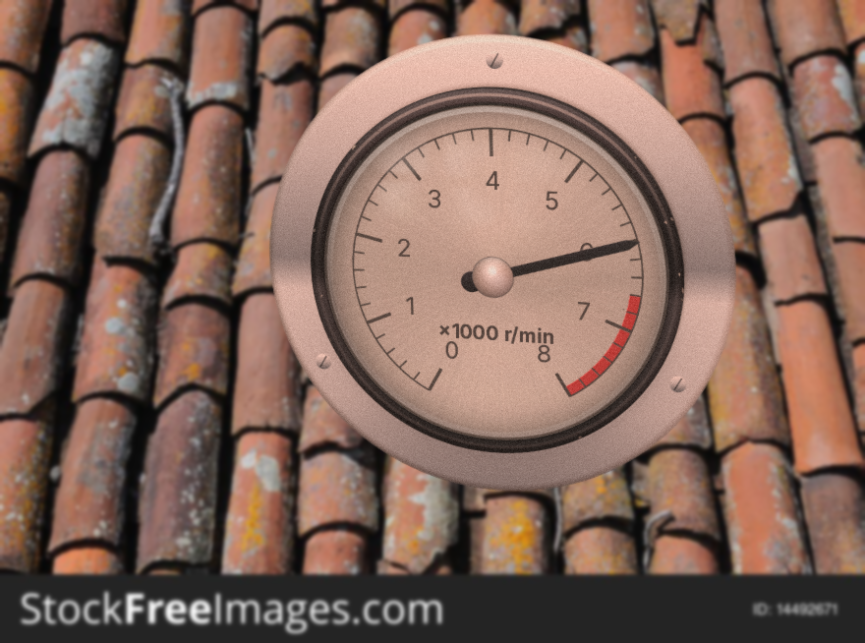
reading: 6000 (rpm)
